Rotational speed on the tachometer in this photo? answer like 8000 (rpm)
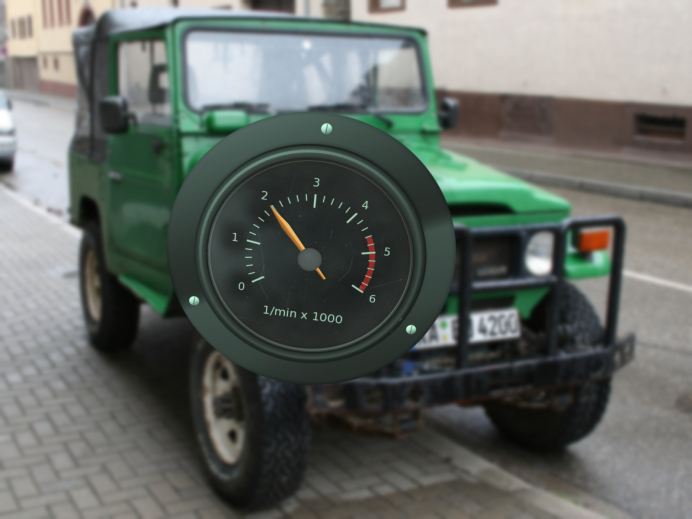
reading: 2000 (rpm)
